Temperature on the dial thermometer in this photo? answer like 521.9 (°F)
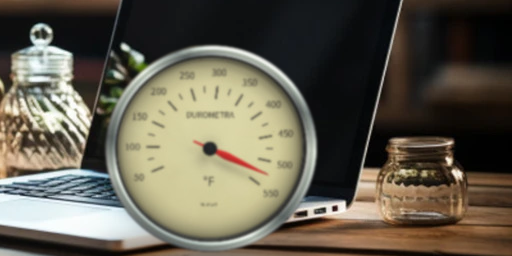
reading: 525 (°F)
